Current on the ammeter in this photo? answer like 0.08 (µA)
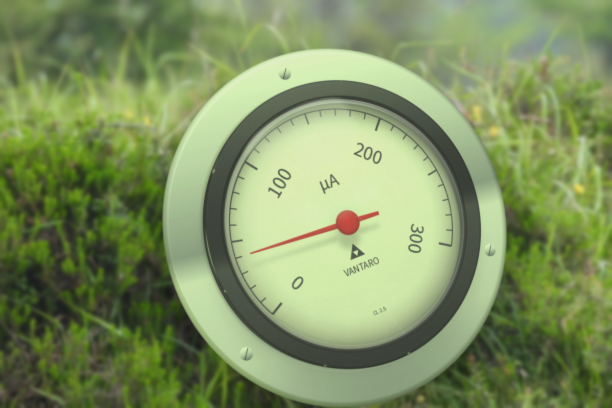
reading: 40 (µA)
